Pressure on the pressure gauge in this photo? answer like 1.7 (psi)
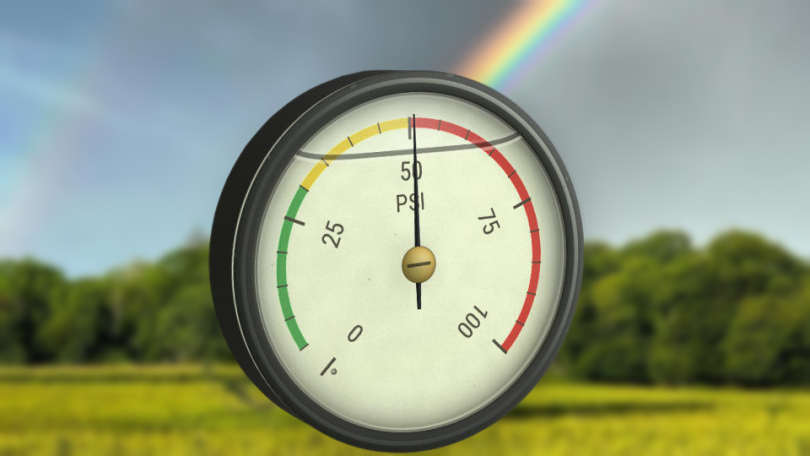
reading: 50 (psi)
